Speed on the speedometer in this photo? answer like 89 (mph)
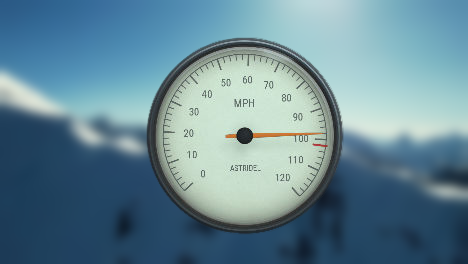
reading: 98 (mph)
